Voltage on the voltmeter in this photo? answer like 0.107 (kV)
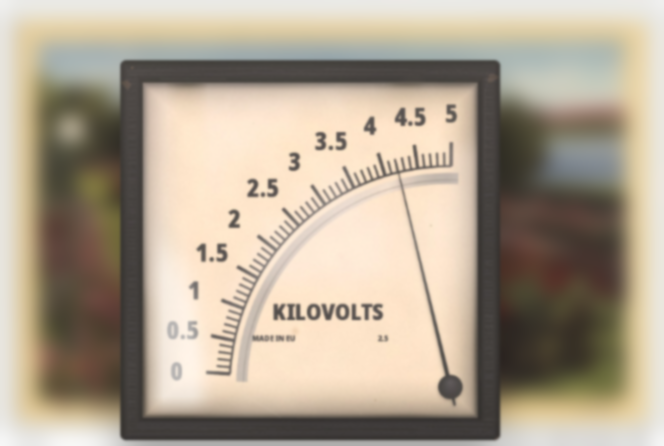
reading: 4.2 (kV)
